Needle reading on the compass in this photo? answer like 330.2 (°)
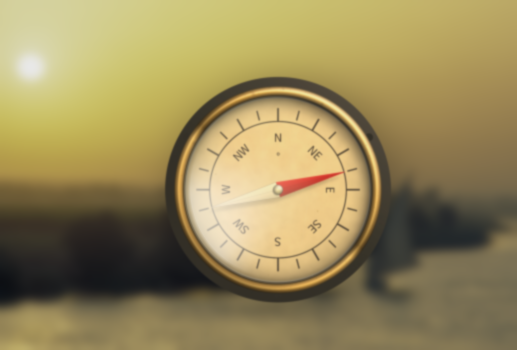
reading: 75 (°)
